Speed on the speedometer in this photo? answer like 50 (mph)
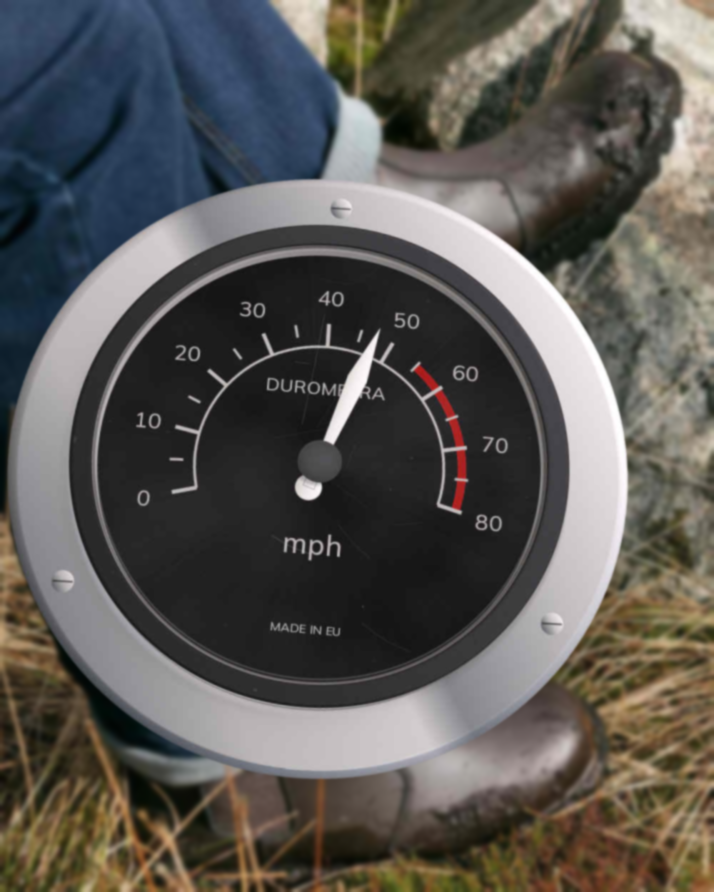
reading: 47.5 (mph)
